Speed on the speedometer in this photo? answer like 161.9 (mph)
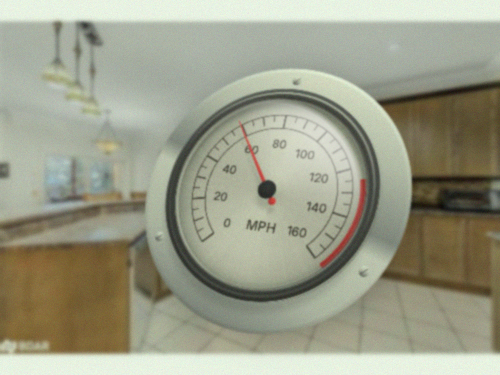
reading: 60 (mph)
